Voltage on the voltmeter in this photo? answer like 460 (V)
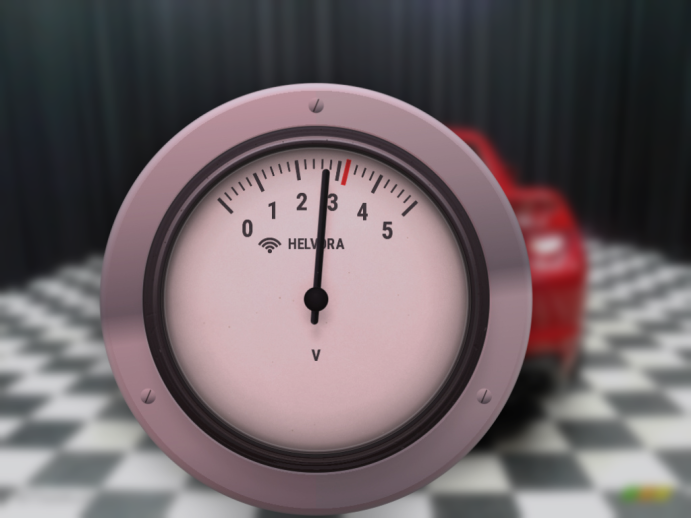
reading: 2.7 (V)
